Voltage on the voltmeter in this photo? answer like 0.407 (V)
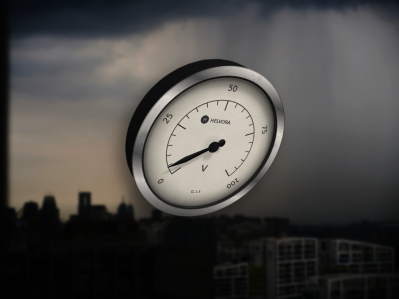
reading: 5 (V)
